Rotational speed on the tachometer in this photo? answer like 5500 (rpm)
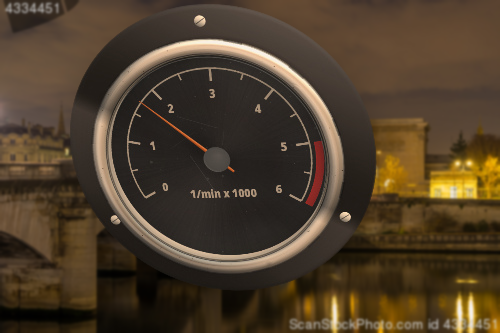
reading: 1750 (rpm)
